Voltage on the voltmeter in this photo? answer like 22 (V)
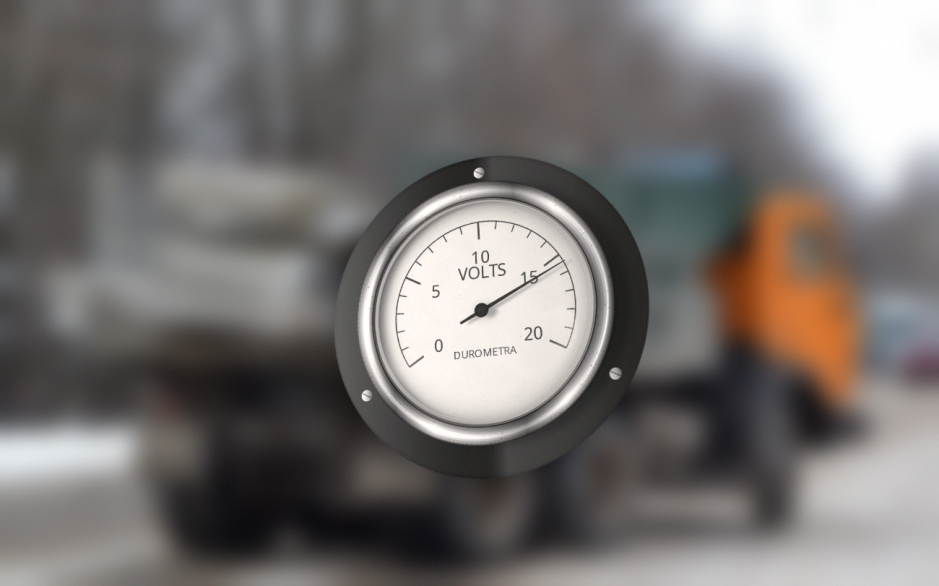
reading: 15.5 (V)
